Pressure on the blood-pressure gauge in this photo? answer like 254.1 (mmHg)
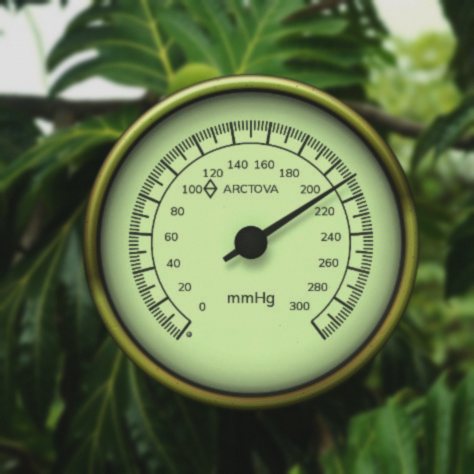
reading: 210 (mmHg)
